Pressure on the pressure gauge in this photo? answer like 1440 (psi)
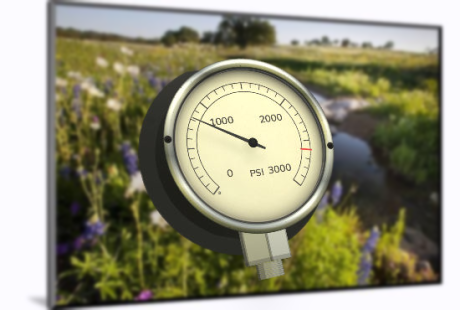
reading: 800 (psi)
